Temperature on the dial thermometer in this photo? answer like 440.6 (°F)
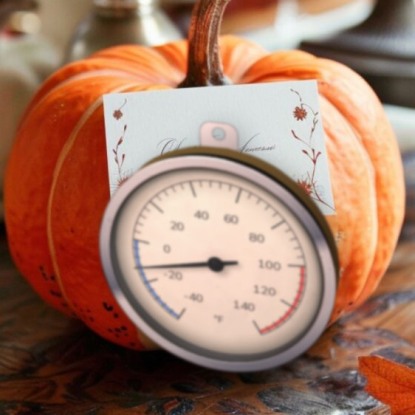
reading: -12 (°F)
